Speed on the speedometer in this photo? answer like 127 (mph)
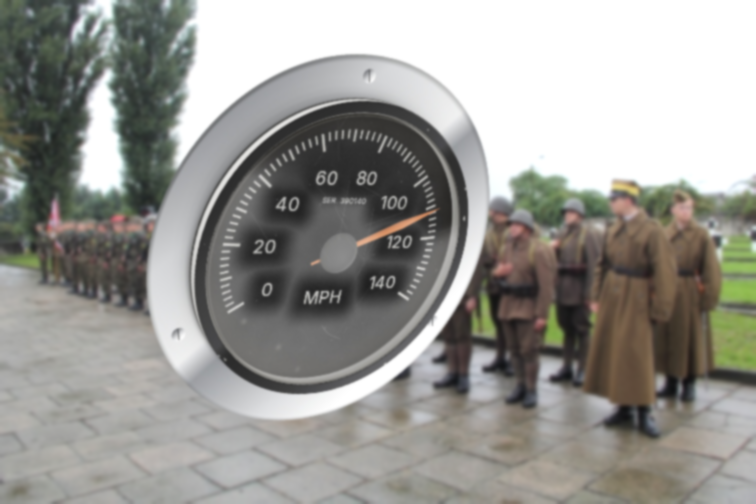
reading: 110 (mph)
